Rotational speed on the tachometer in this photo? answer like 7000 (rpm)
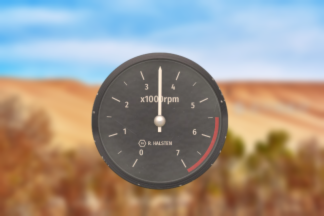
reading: 3500 (rpm)
